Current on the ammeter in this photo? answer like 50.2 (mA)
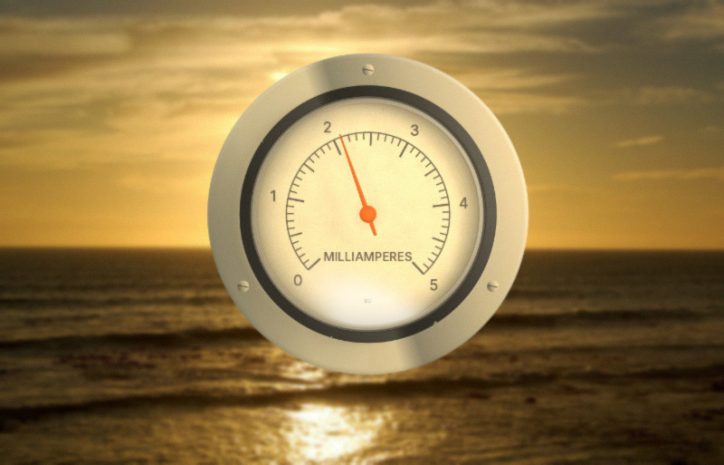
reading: 2.1 (mA)
